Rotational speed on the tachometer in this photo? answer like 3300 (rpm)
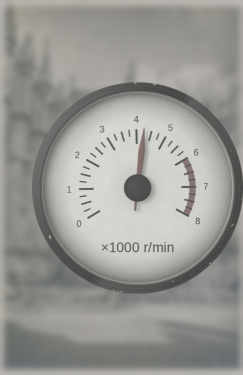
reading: 4250 (rpm)
